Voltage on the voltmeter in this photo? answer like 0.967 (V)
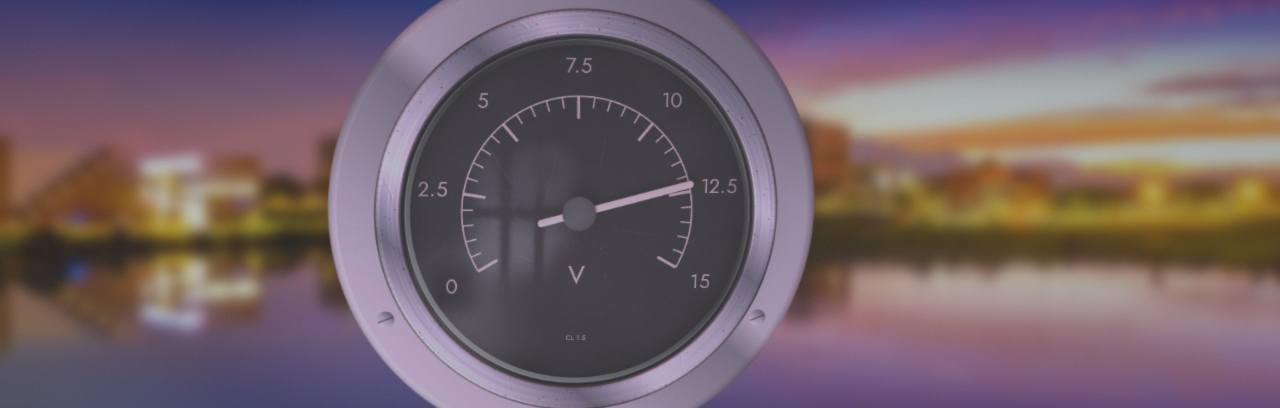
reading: 12.25 (V)
